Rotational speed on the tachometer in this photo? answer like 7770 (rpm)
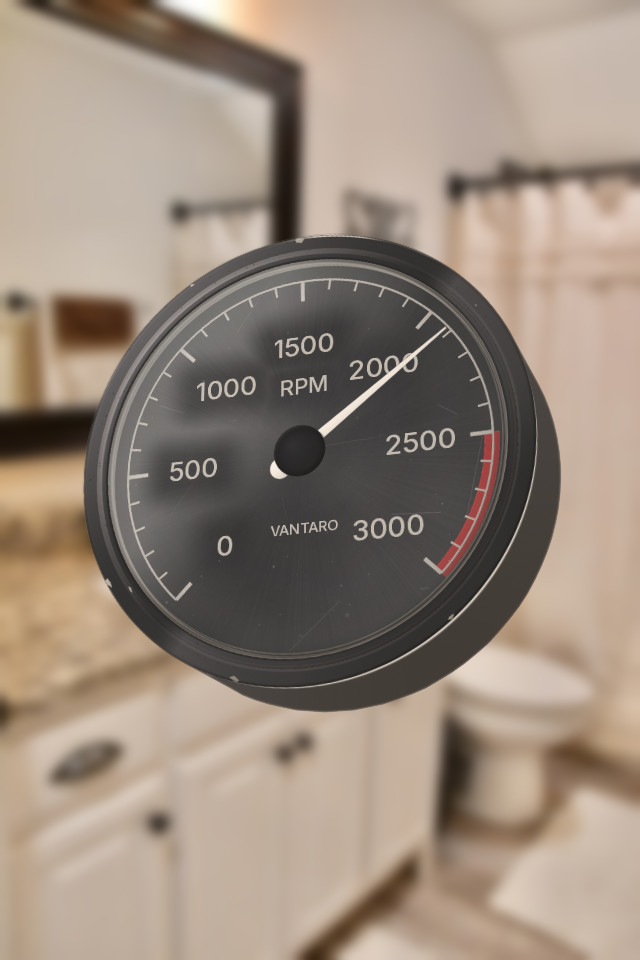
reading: 2100 (rpm)
